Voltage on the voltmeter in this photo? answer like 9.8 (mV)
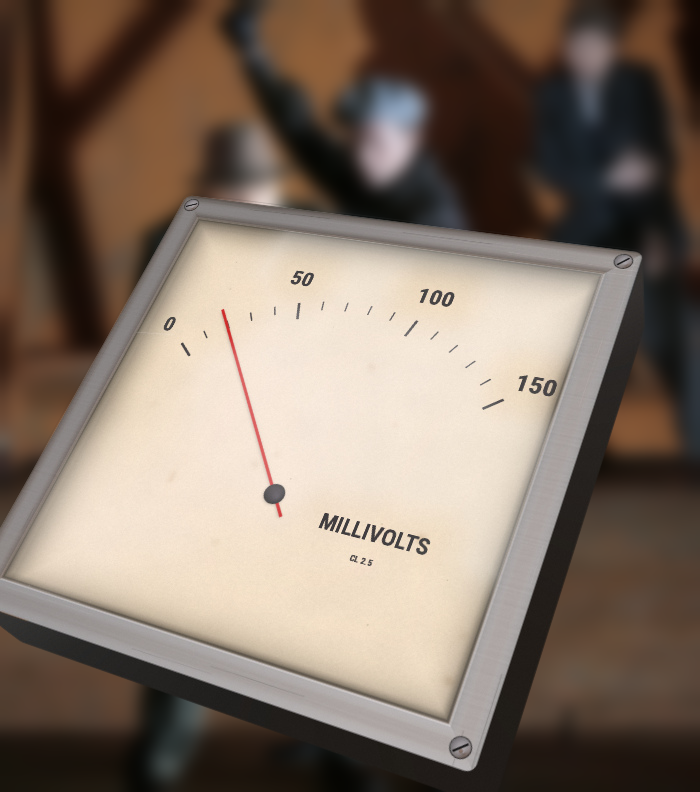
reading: 20 (mV)
